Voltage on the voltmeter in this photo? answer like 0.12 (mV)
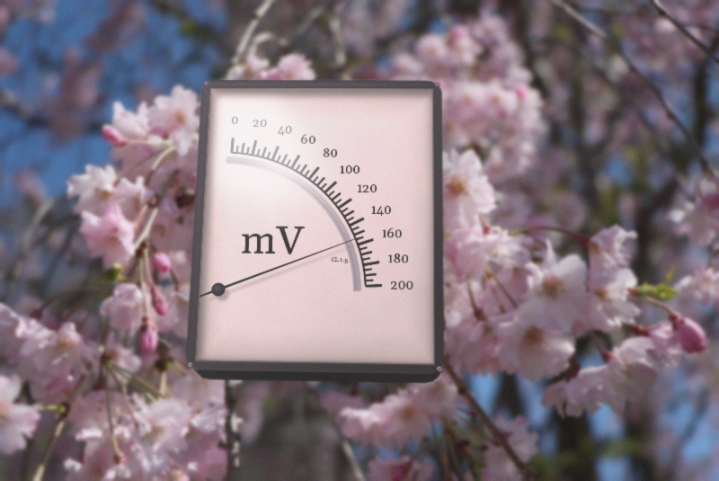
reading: 155 (mV)
